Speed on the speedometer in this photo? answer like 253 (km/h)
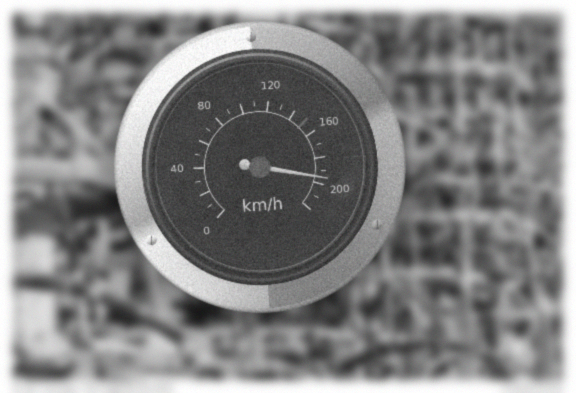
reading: 195 (km/h)
